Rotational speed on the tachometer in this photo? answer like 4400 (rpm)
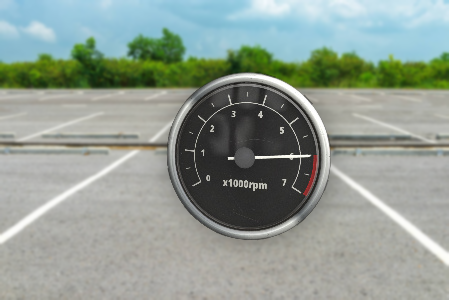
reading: 6000 (rpm)
